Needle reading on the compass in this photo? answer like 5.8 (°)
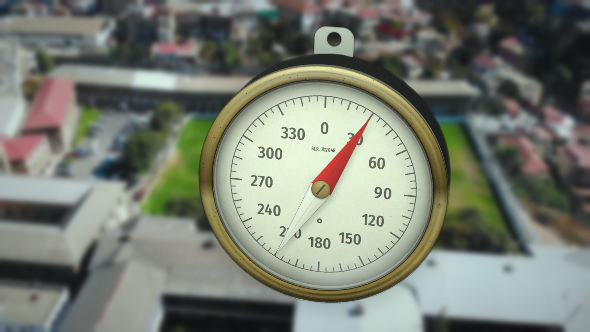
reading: 30 (°)
